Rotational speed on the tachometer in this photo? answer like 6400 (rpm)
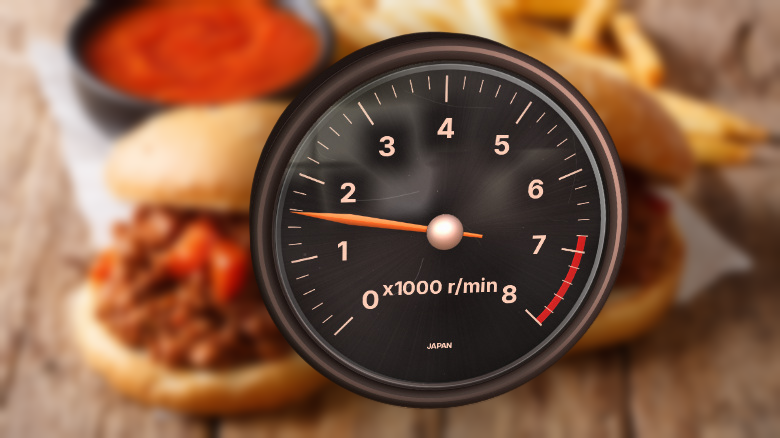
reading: 1600 (rpm)
